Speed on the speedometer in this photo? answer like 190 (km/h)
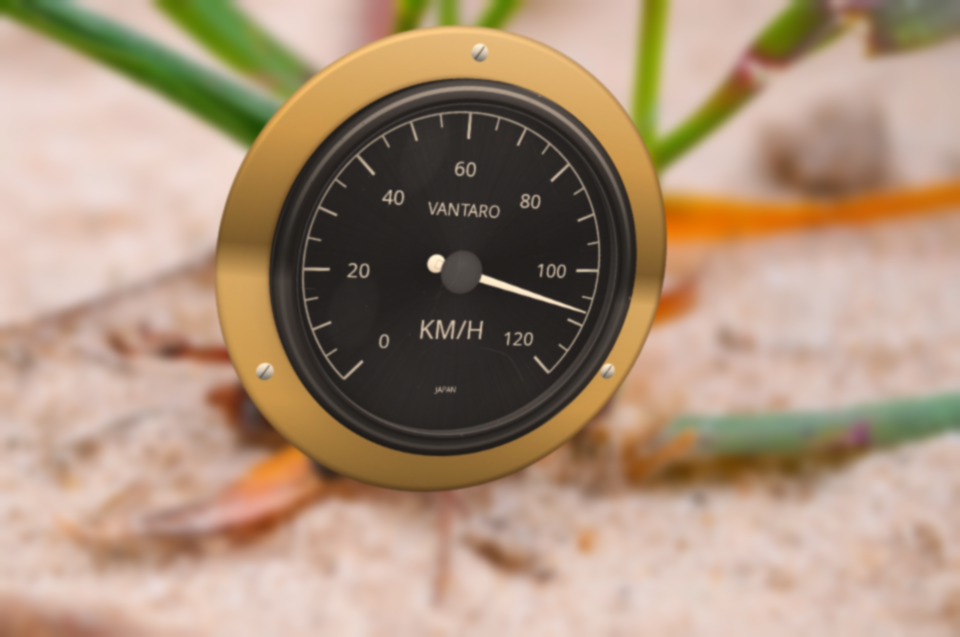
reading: 107.5 (km/h)
